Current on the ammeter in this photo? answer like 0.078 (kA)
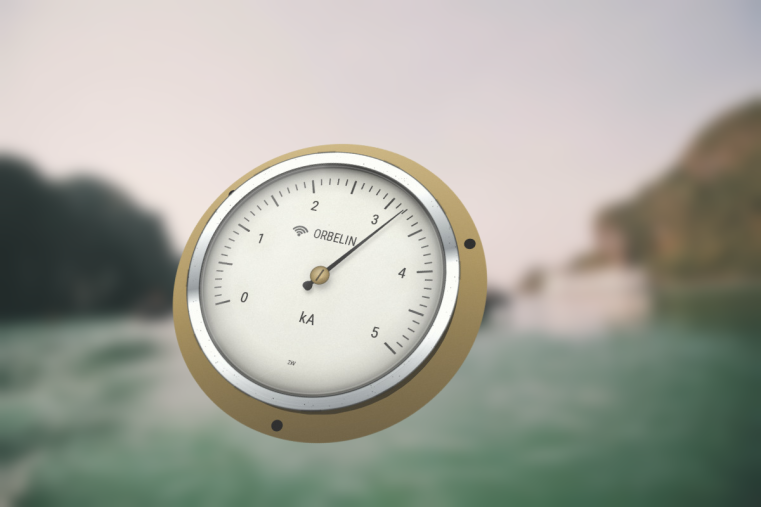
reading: 3.2 (kA)
